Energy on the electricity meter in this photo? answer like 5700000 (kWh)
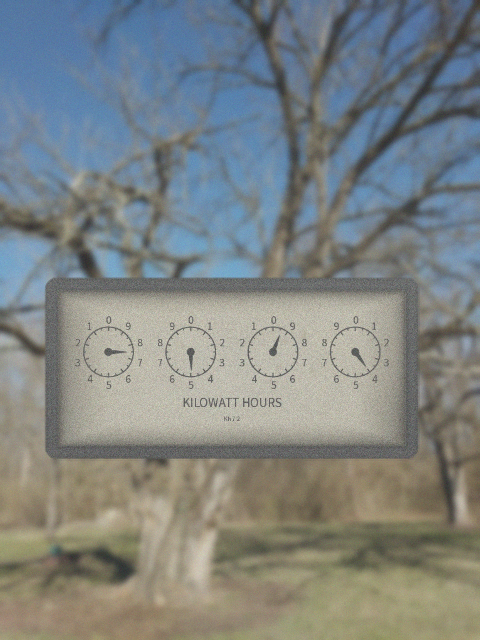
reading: 7494 (kWh)
